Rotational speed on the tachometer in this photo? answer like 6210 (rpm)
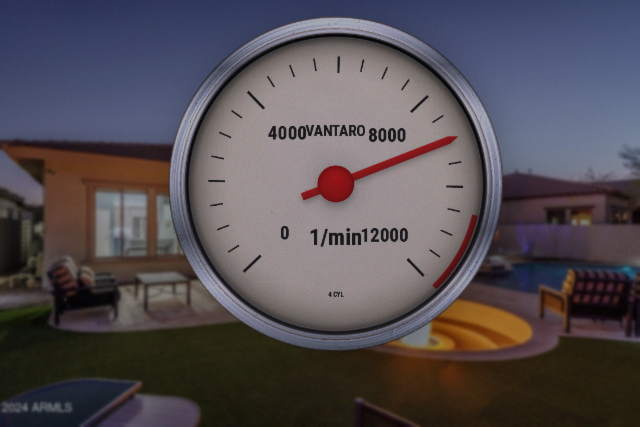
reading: 9000 (rpm)
